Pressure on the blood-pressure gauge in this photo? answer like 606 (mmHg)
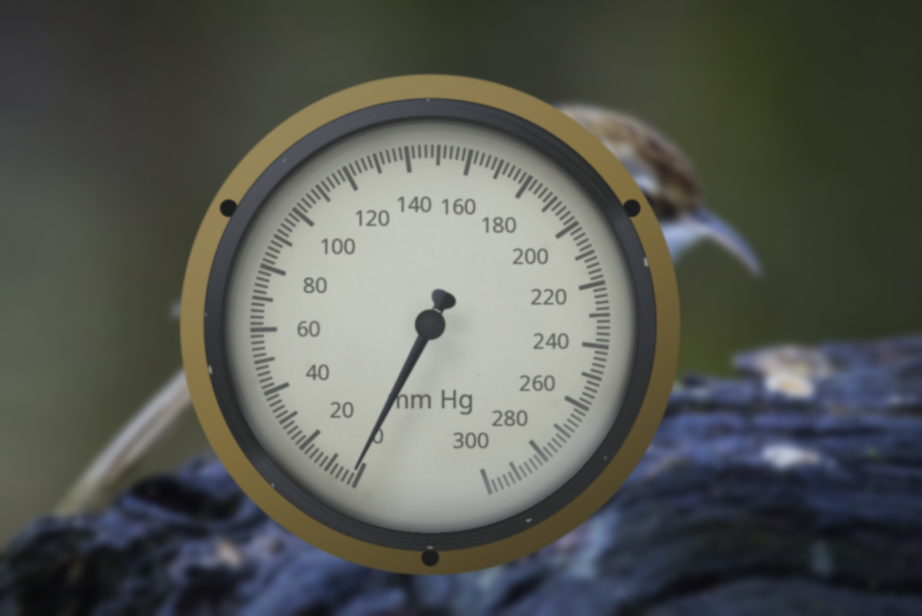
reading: 2 (mmHg)
